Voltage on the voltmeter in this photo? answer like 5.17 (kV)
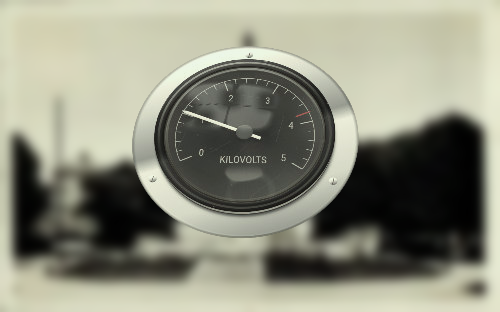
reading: 1 (kV)
